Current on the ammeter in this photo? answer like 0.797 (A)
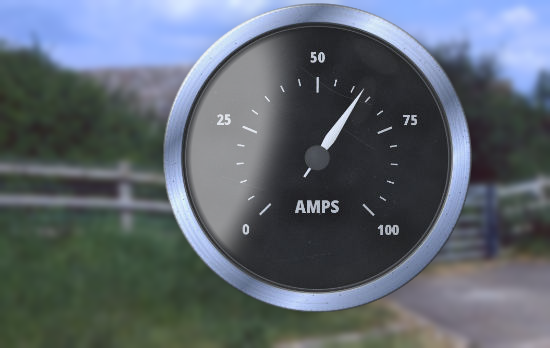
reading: 62.5 (A)
